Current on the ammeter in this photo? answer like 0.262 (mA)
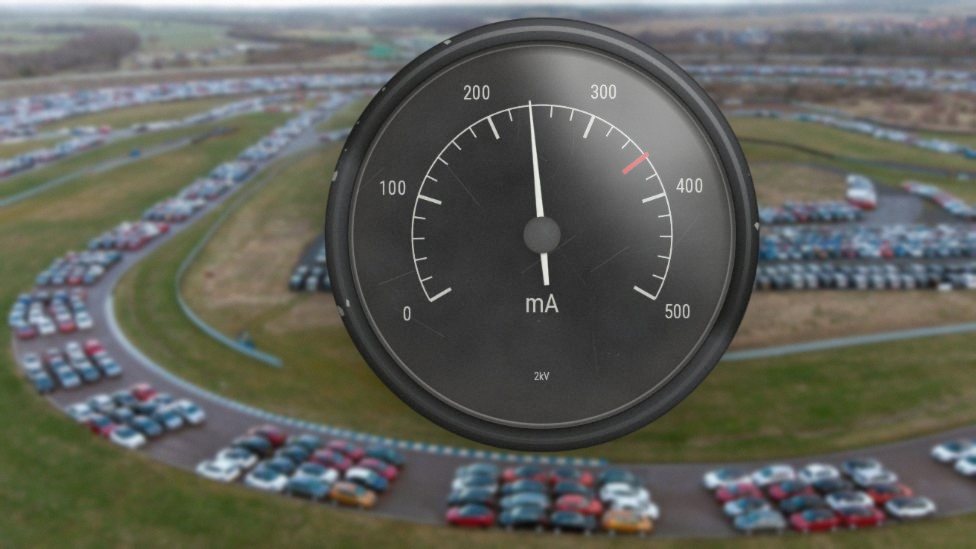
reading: 240 (mA)
